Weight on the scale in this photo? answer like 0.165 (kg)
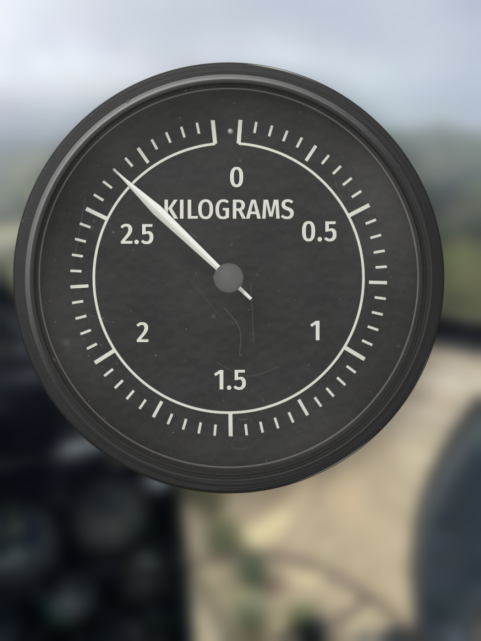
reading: 2.65 (kg)
